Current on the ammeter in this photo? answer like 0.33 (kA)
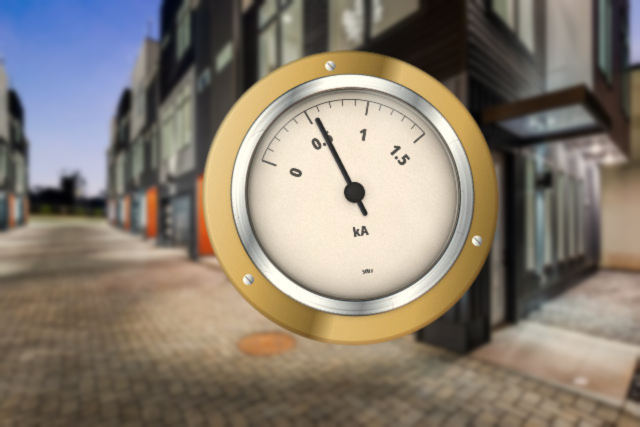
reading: 0.55 (kA)
